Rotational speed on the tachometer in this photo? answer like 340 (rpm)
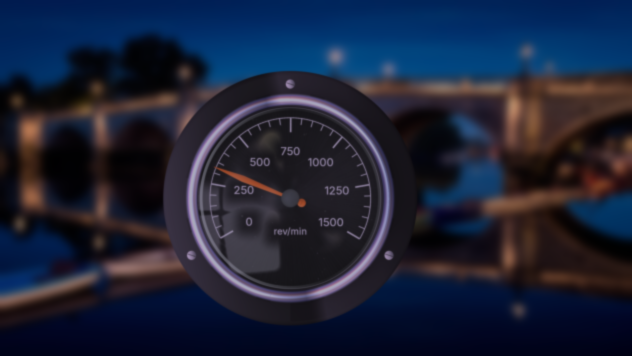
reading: 325 (rpm)
